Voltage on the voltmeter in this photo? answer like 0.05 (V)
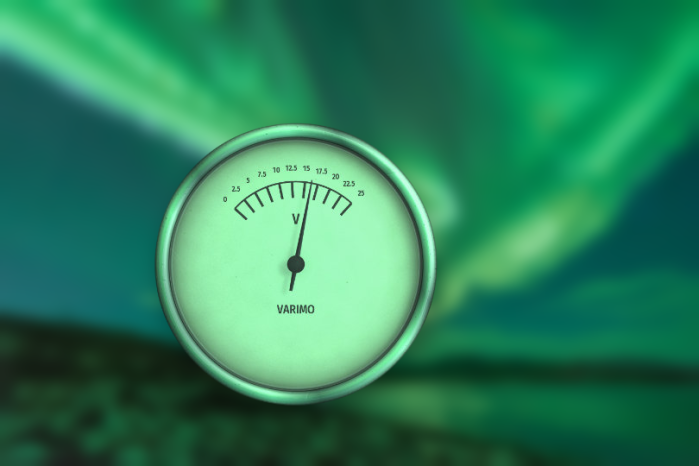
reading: 16.25 (V)
